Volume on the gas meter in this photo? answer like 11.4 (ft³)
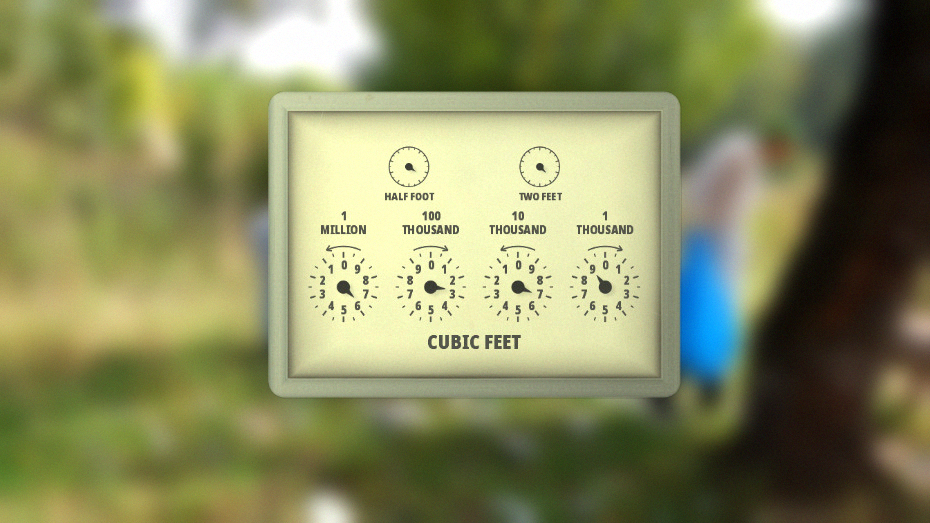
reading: 626900 (ft³)
